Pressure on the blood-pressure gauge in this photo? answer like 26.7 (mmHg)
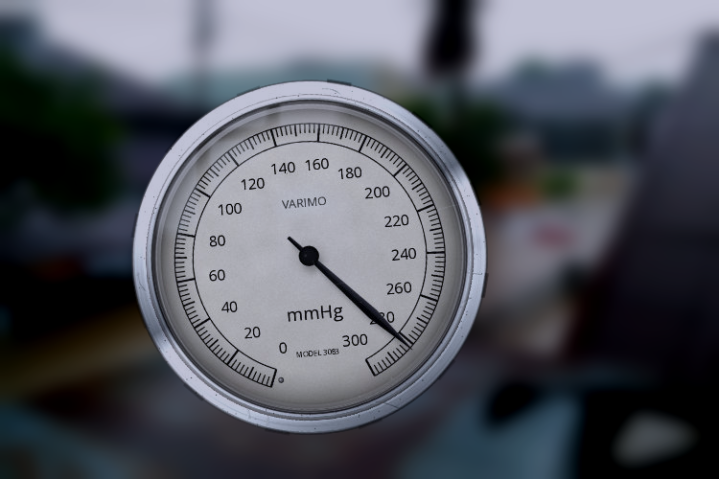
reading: 282 (mmHg)
